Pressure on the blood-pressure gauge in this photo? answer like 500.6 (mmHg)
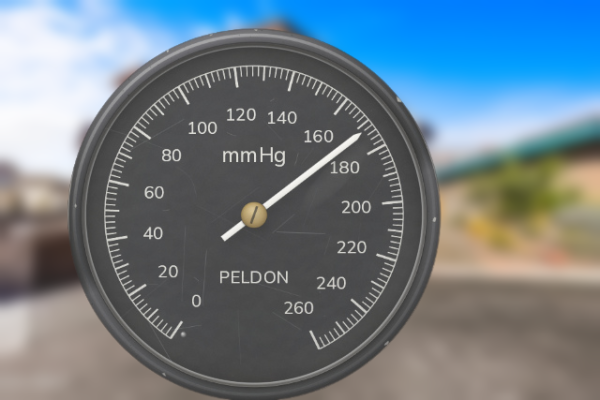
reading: 172 (mmHg)
